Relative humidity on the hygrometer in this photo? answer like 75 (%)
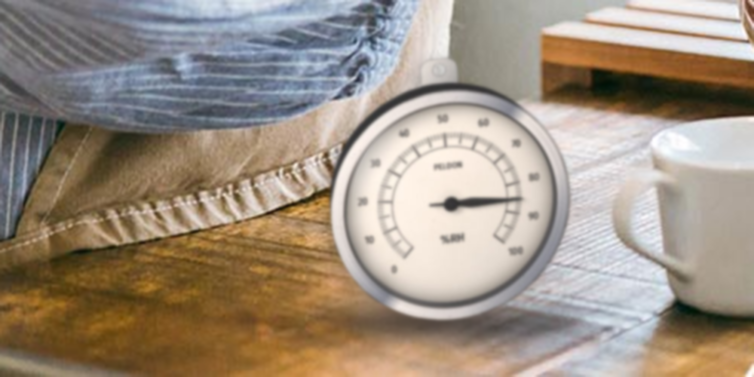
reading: 85 (%)
